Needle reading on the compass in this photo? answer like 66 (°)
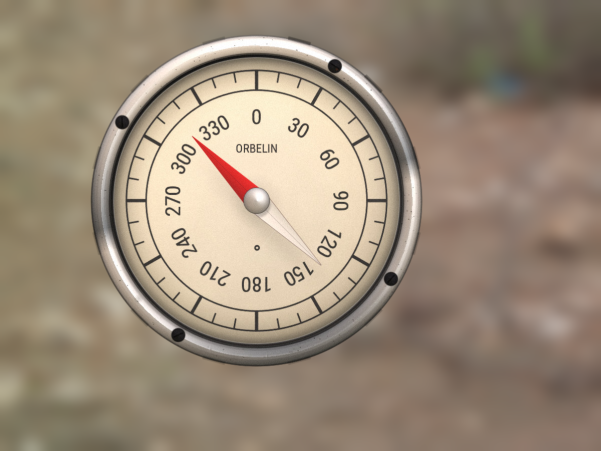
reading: 315 (°)
